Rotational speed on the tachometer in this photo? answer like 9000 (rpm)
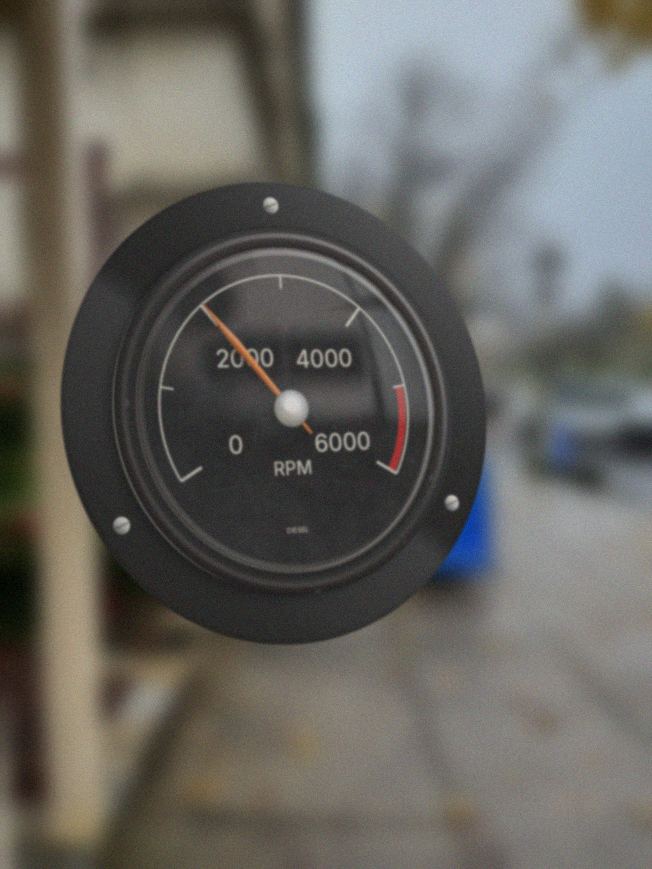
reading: 2000 (rpm)
